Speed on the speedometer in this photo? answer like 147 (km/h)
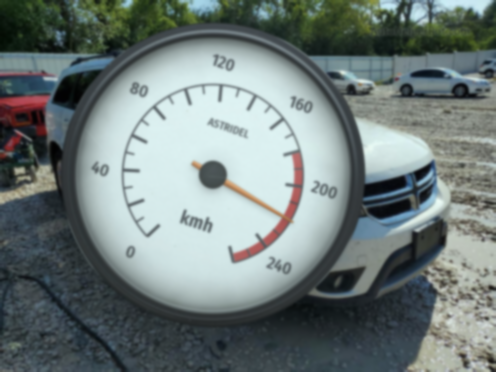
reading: 220 (km/h)
